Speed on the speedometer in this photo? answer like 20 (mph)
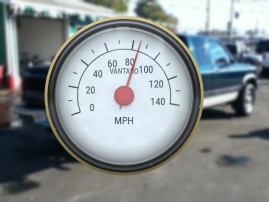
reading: 85 (mph)
